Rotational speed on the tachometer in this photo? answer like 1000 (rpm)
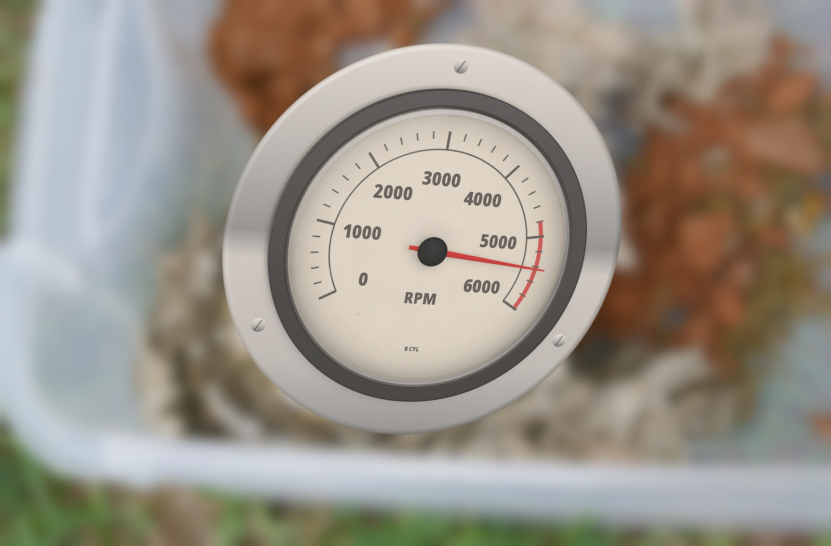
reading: 5400 (rpm)
